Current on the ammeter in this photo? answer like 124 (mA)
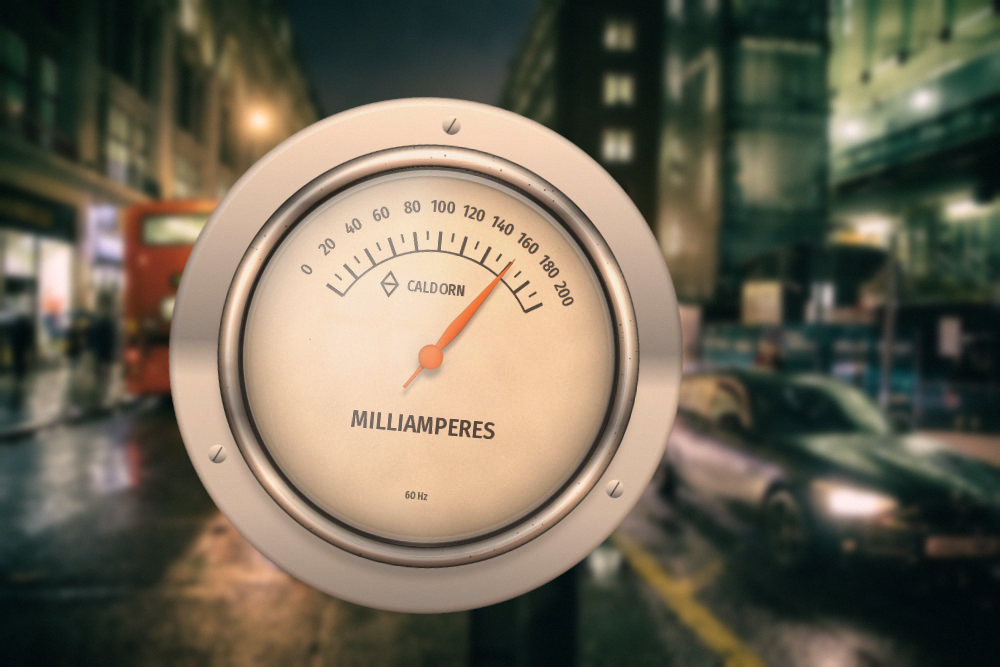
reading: 160 (mA)
